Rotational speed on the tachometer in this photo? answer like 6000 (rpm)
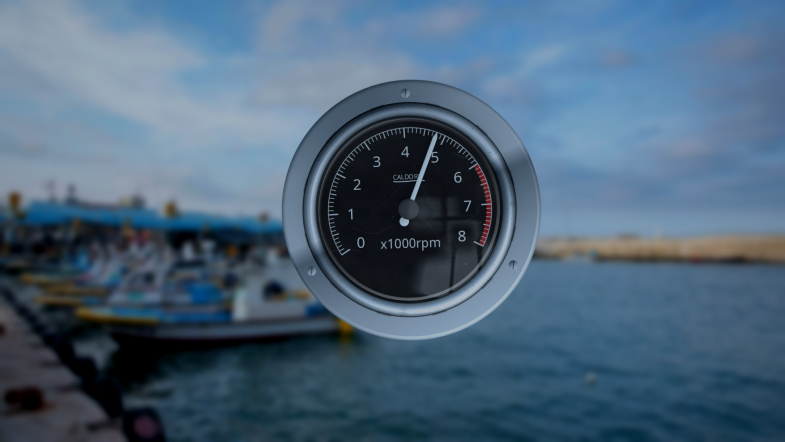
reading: 4800 (rpm)
